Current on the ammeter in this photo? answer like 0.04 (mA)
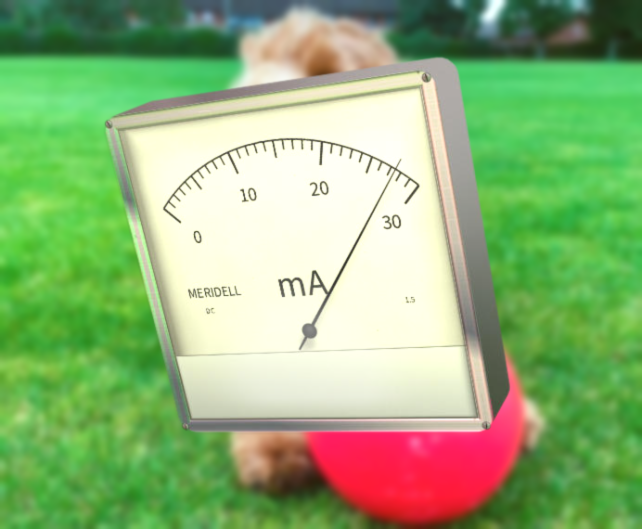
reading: 27.5 (mA)
